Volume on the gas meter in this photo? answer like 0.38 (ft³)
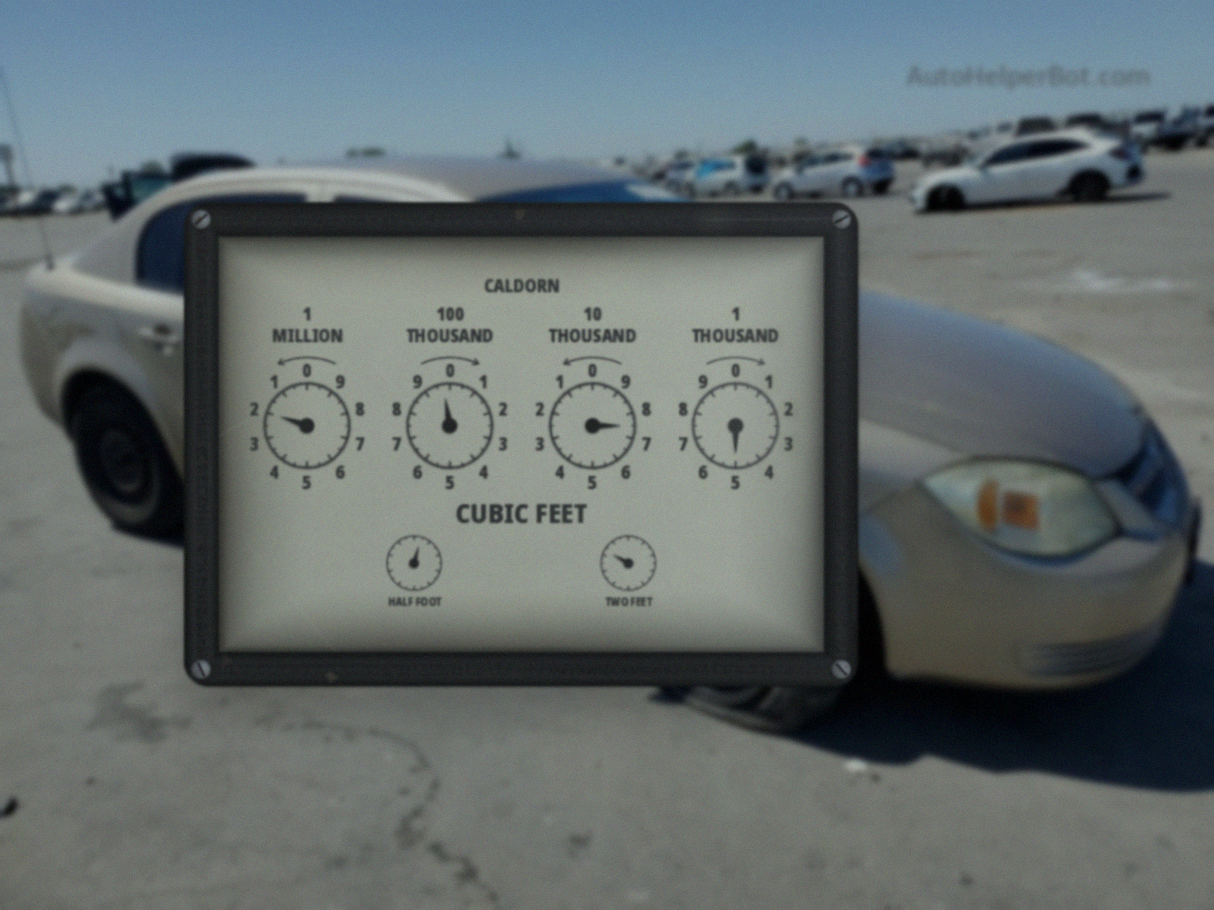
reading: 197500 (ft³)
